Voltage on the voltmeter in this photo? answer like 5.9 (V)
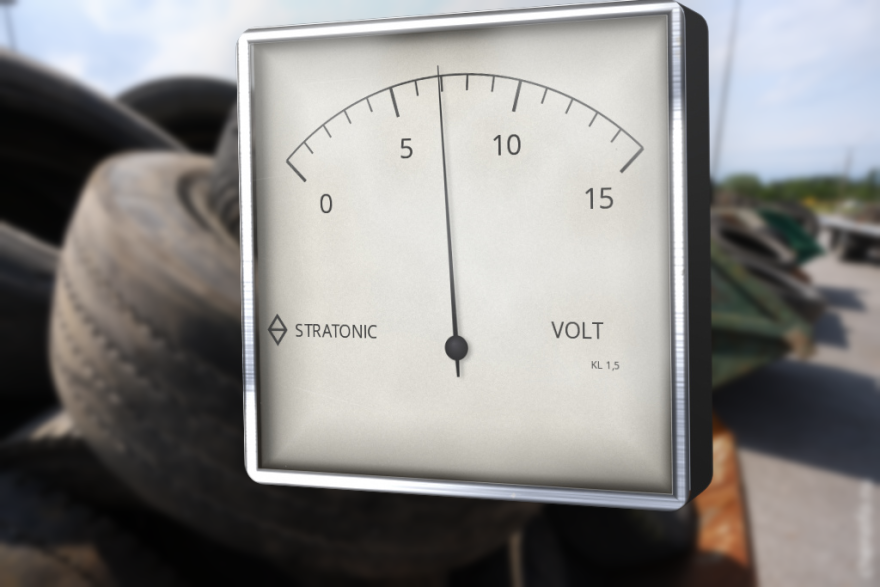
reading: 7 (V)
